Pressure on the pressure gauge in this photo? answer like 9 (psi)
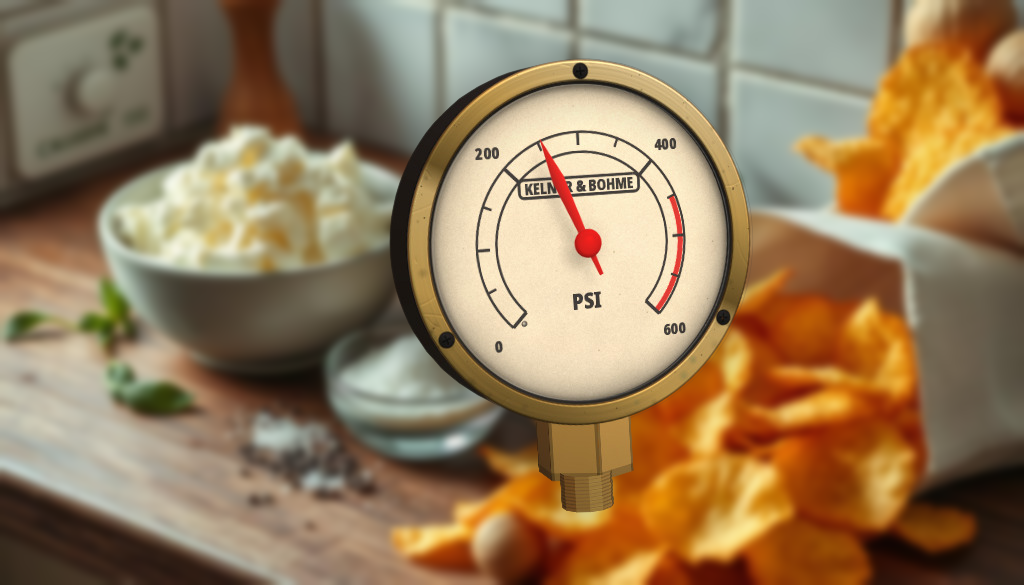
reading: 250 (psi)
